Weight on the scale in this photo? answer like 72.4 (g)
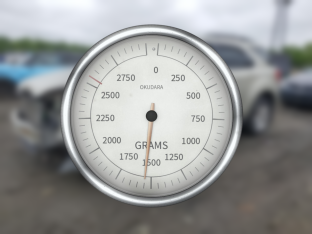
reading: 1550 (g)
